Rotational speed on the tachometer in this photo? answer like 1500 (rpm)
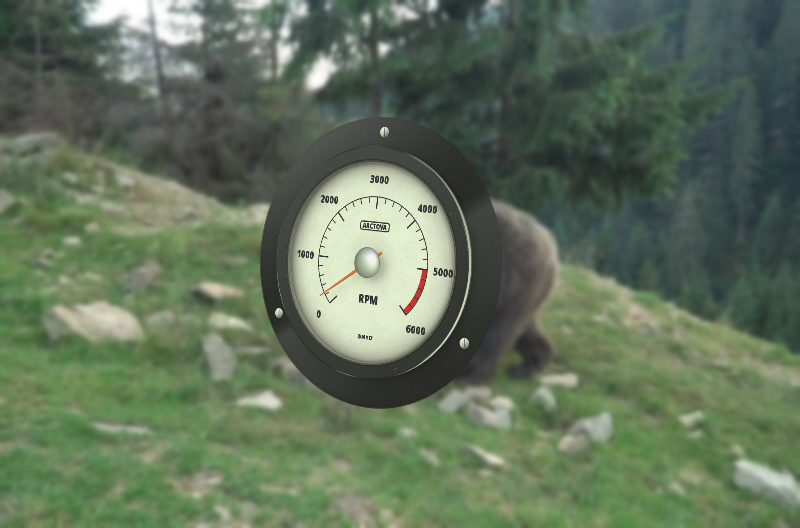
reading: 200 (rpm)
